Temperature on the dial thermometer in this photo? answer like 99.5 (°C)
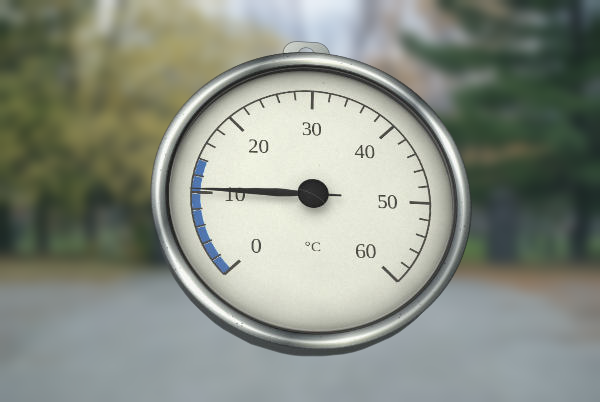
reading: 10 (°C)
